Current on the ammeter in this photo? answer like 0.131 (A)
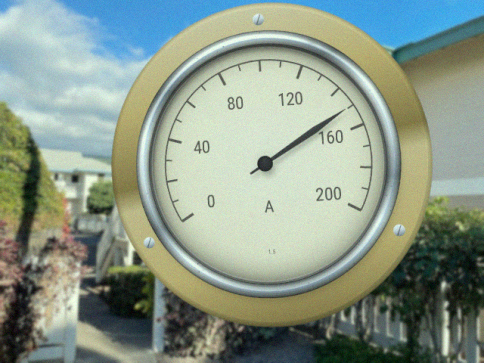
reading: 150 (A)
